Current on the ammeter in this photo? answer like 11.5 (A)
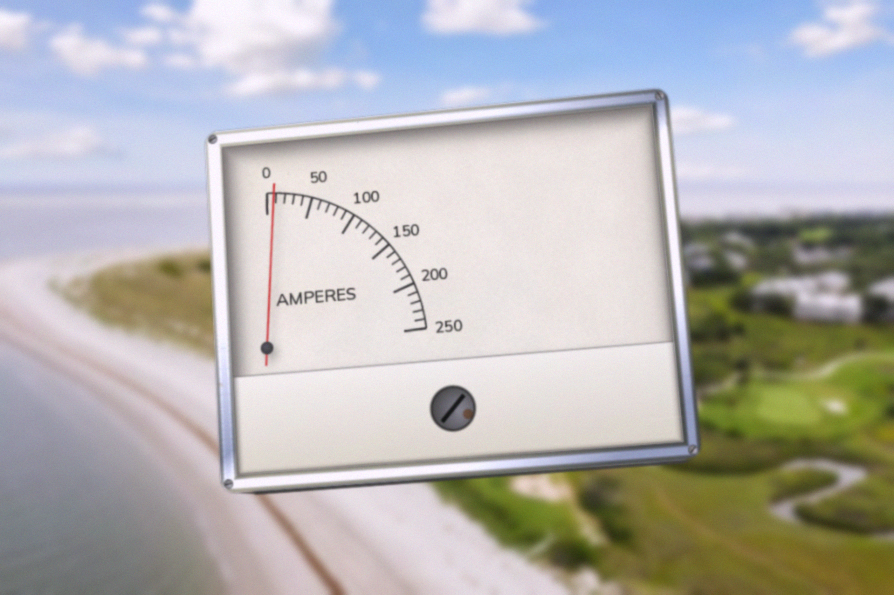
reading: 10 (A)
